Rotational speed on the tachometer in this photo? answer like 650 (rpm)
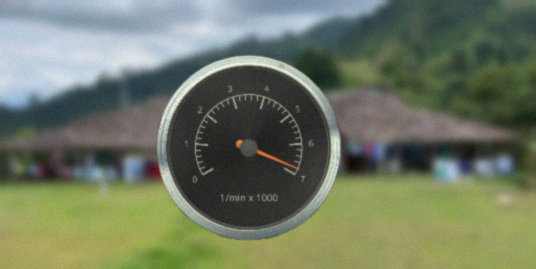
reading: 6800 (rpm)
